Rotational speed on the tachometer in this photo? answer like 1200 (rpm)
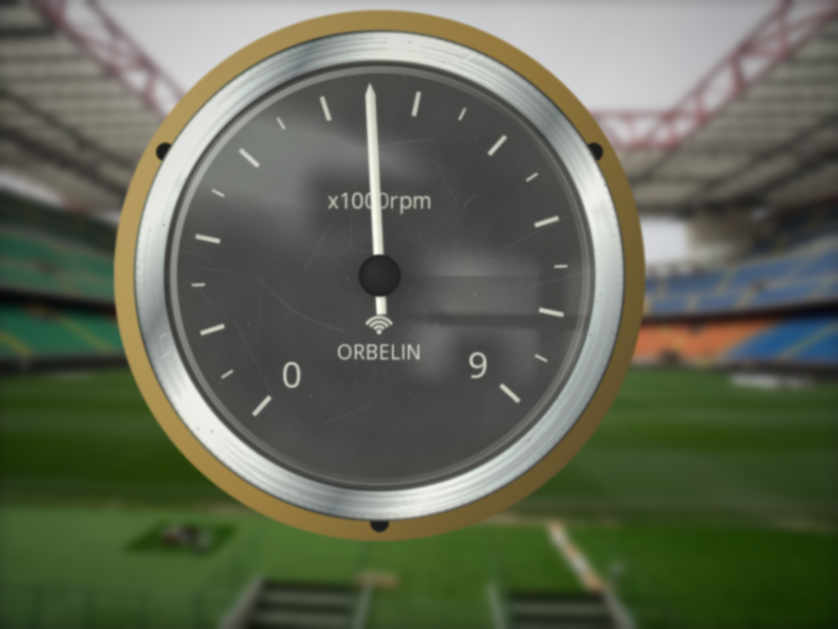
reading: 4500 (rpm)
